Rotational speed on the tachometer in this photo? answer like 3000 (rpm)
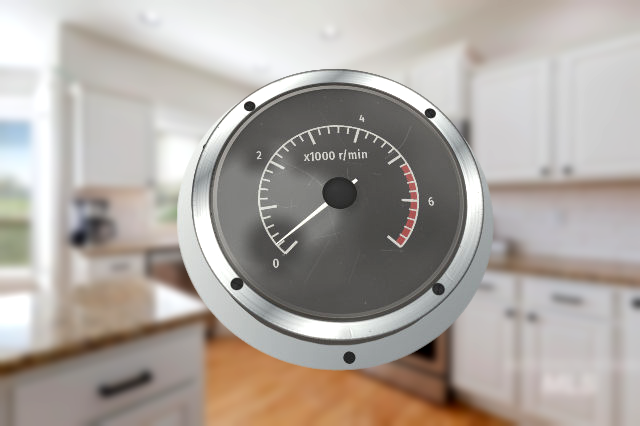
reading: 200 (rpm)
